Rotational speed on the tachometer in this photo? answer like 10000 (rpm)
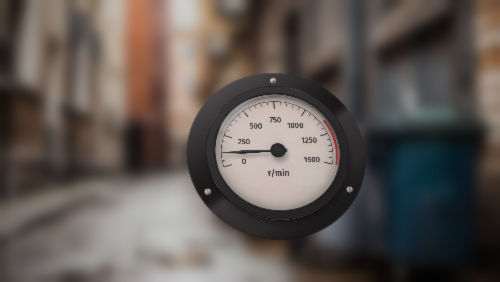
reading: 100 (rpm)
